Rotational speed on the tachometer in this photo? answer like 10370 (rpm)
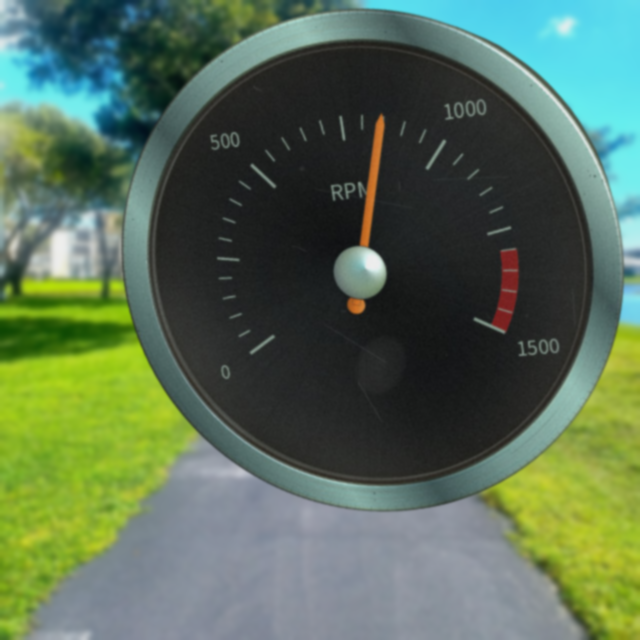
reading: 850 (rpm)
